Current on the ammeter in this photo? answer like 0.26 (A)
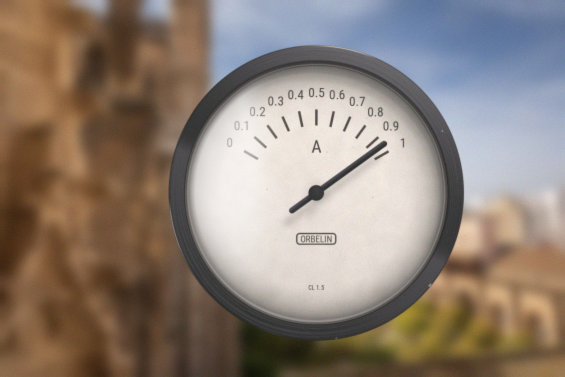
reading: 0.95 (A)
